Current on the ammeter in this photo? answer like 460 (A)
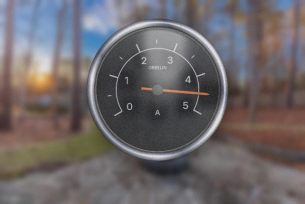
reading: 4.5 (A)
